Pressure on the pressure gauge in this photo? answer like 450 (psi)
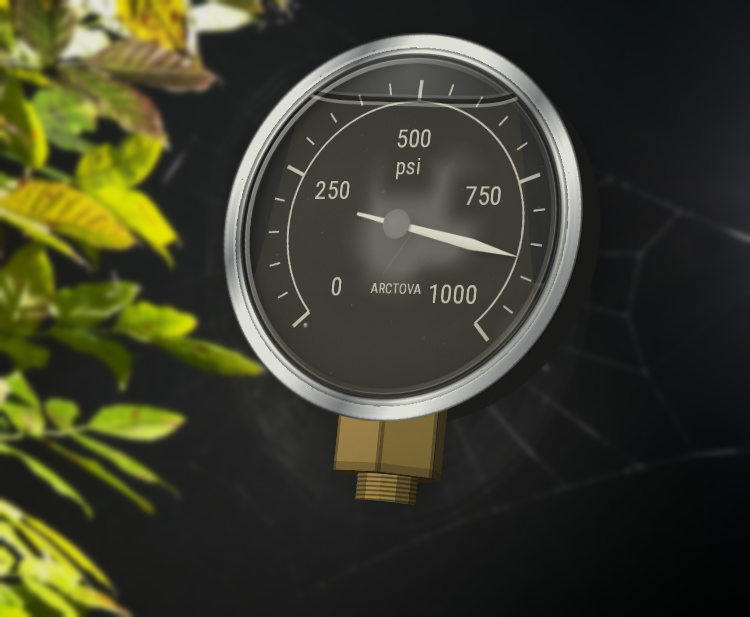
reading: 875 (psi)
